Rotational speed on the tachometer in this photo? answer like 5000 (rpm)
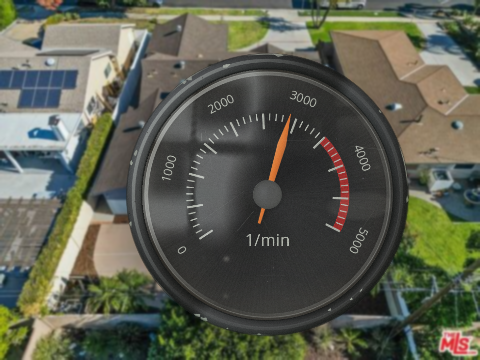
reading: 2900 (rpm)
